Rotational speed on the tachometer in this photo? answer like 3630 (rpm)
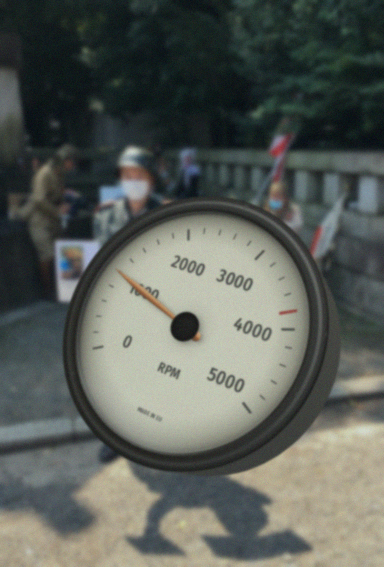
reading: 1000 (rpm)
